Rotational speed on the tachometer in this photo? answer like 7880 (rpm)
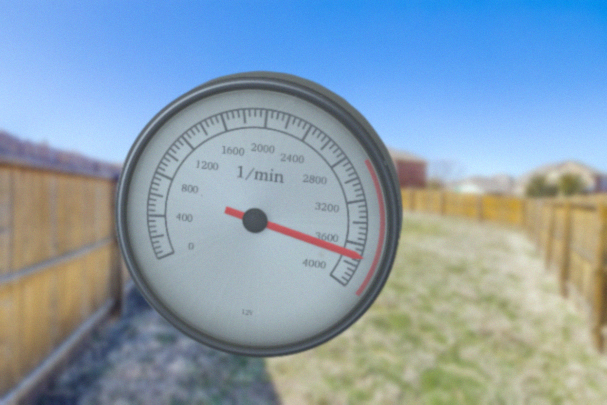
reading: 3700 (rpm)
